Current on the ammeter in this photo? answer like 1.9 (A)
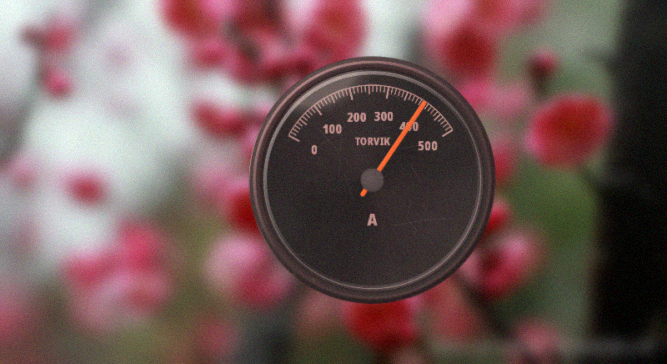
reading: 400 (A)
